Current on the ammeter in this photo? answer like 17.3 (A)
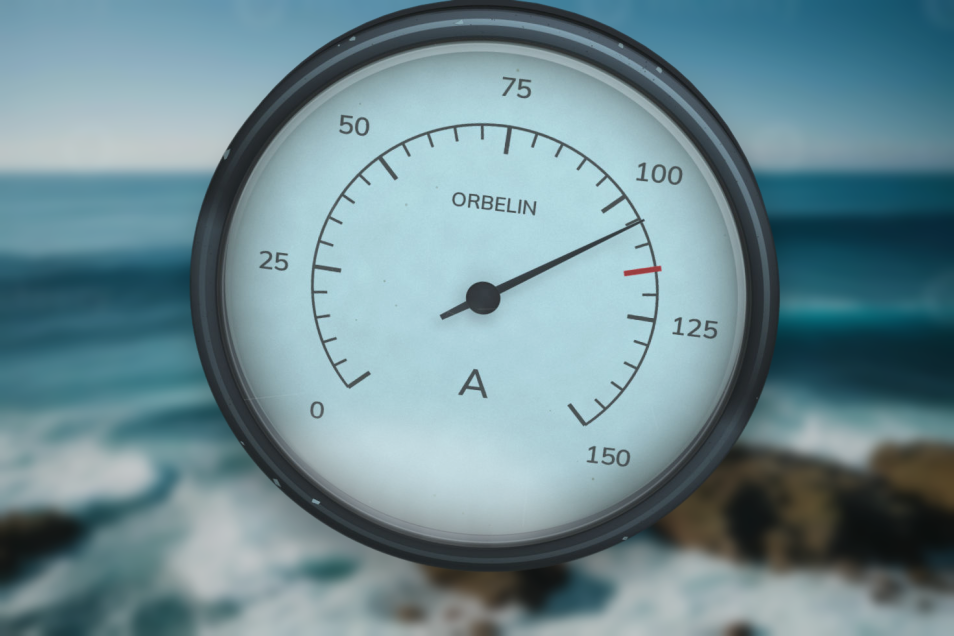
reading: 105 (A)
